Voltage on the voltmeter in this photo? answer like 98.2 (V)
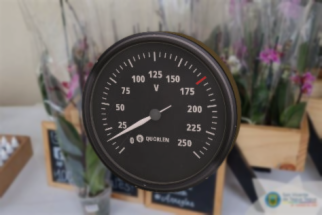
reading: 15 (V)
